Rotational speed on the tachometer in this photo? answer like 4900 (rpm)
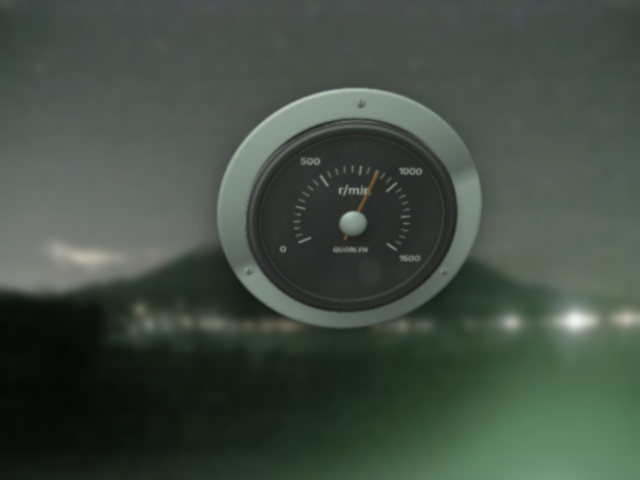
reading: 850 (rpm)
